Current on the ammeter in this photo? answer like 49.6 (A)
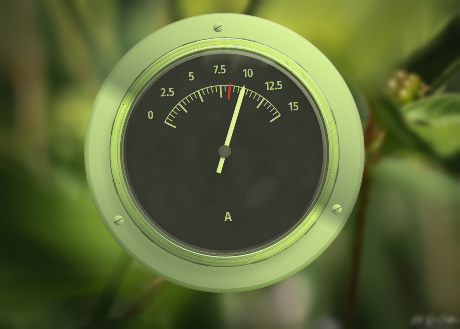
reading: 10 (A)
